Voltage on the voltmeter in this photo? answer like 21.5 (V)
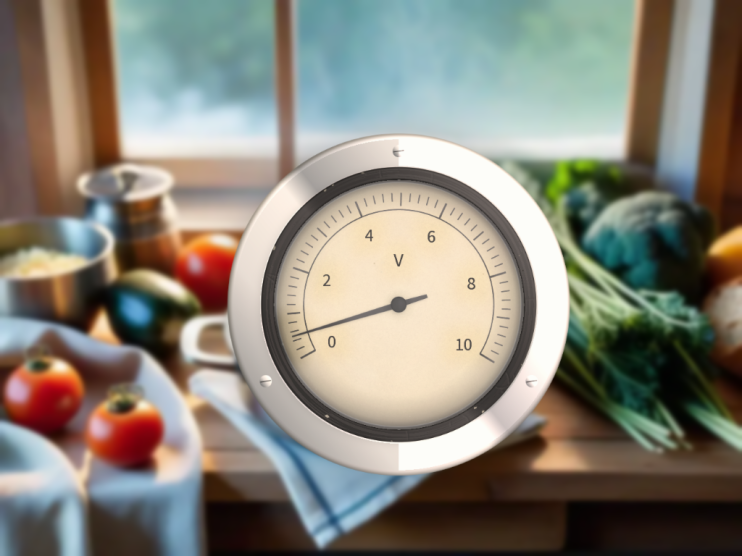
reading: 0.5 (V)
